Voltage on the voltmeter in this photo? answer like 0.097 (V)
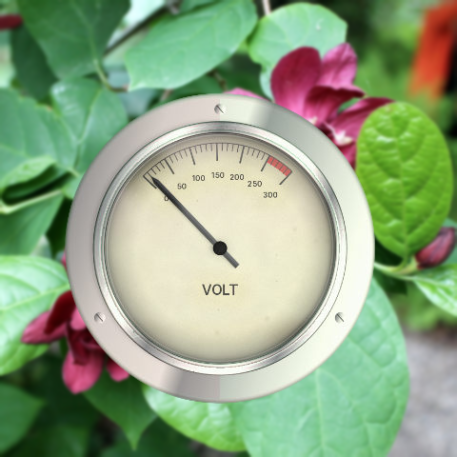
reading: 10 (V)
